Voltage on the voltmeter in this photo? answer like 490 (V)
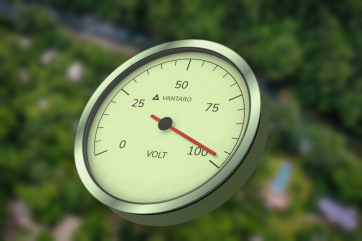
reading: 97.5 (V)
